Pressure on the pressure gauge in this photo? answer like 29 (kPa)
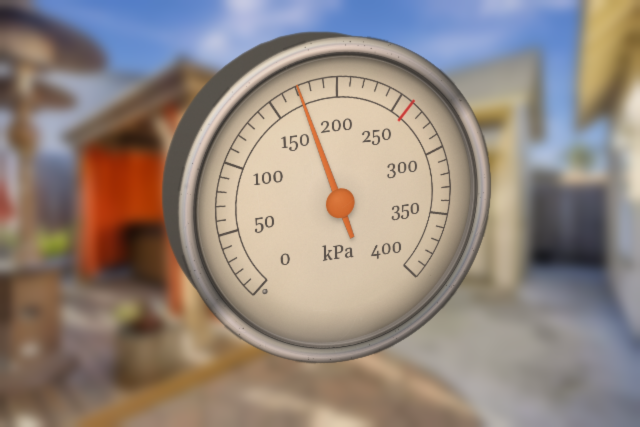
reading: 170 (kPa)
